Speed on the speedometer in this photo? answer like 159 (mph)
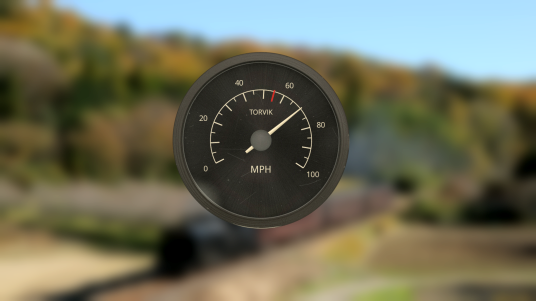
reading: 70 (mph)
